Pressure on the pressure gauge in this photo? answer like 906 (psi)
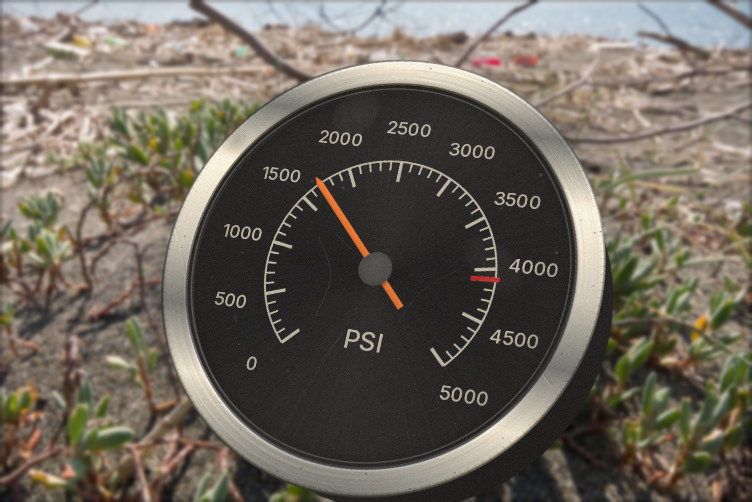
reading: 1700 (psi)
